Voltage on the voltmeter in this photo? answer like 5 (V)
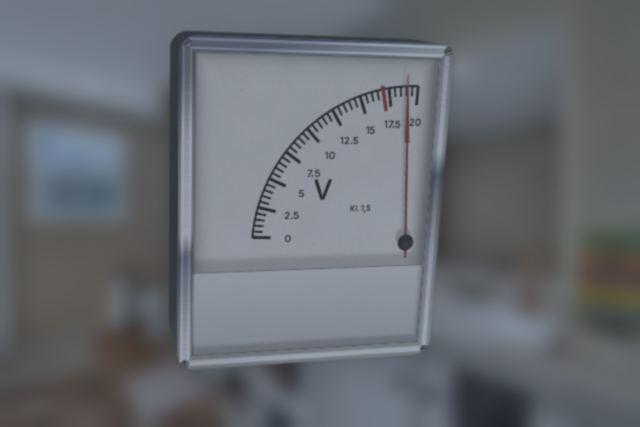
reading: 19 (V)
